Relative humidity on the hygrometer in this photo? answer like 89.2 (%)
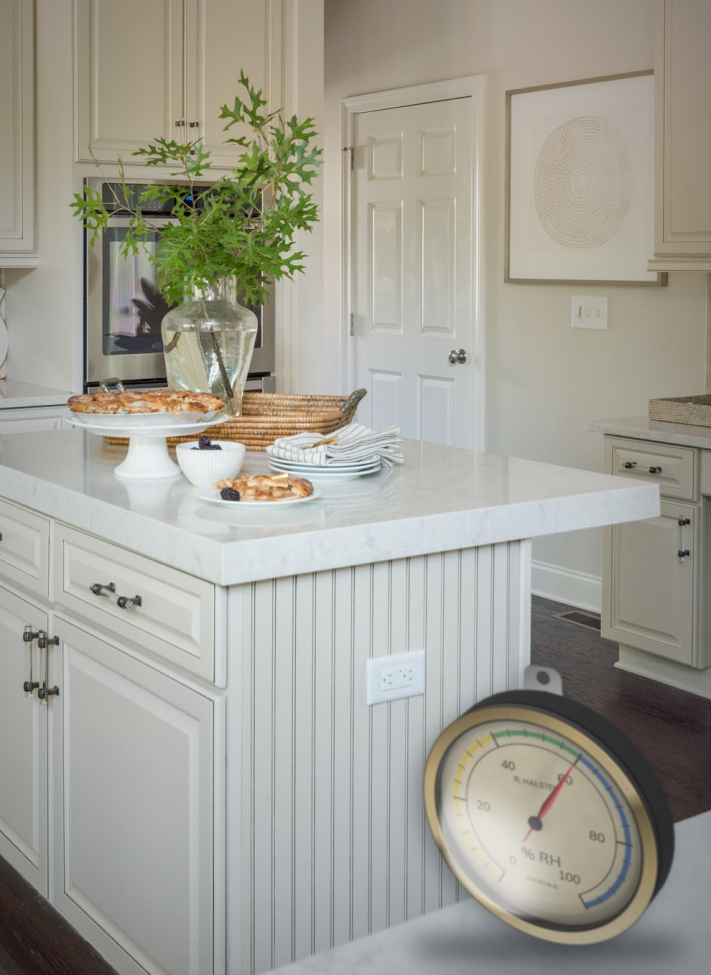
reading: 60 (%)
